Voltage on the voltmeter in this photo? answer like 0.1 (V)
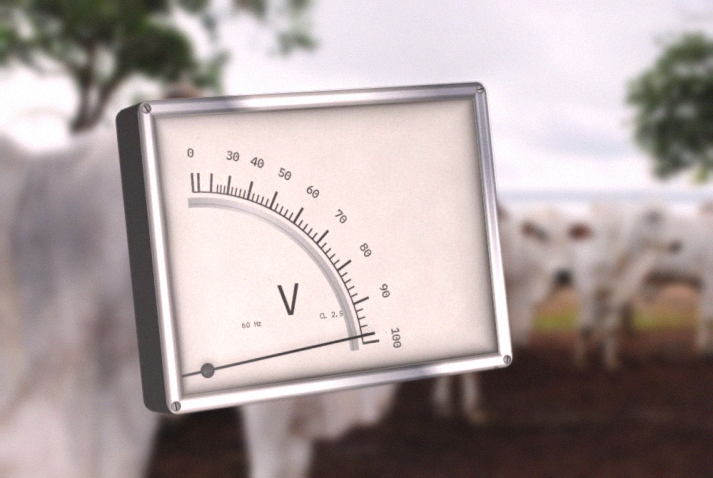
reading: 98 (V)
